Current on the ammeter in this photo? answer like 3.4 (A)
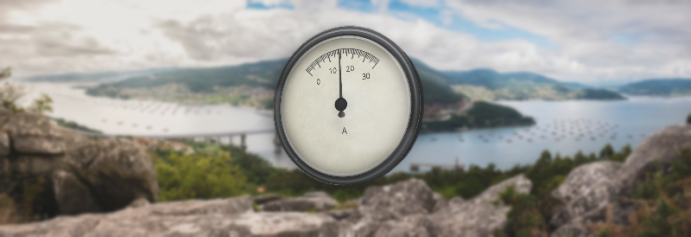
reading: 15 (A)
